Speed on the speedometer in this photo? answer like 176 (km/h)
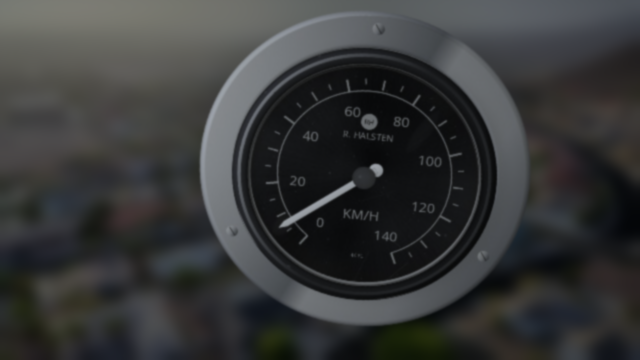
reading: 7.5 (km/h)
